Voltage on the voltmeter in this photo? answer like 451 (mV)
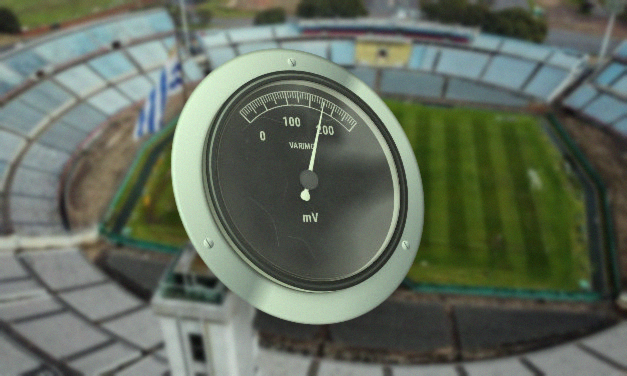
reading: 175 (mV)
